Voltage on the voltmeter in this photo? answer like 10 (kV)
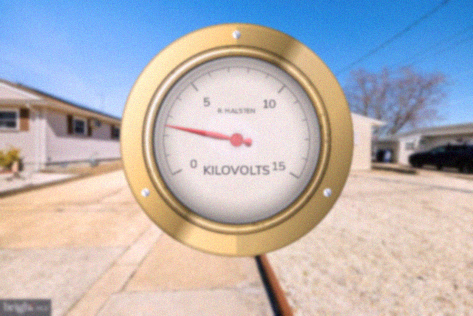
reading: 2.5 (kV)
